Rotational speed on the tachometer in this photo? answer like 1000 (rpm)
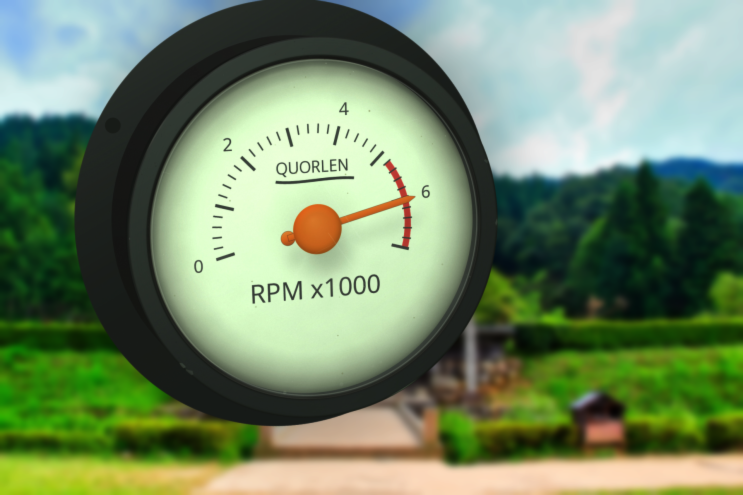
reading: 6000 (rpm)
